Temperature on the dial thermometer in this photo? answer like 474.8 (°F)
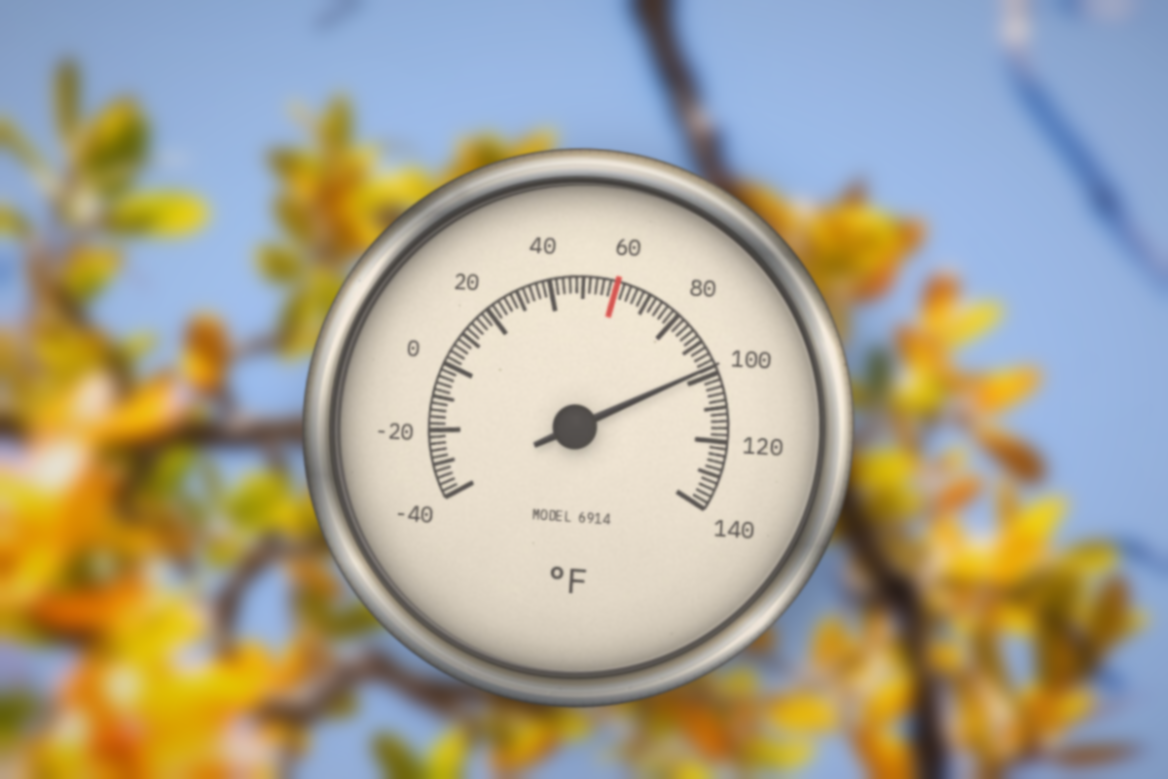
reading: 98 (°F)
